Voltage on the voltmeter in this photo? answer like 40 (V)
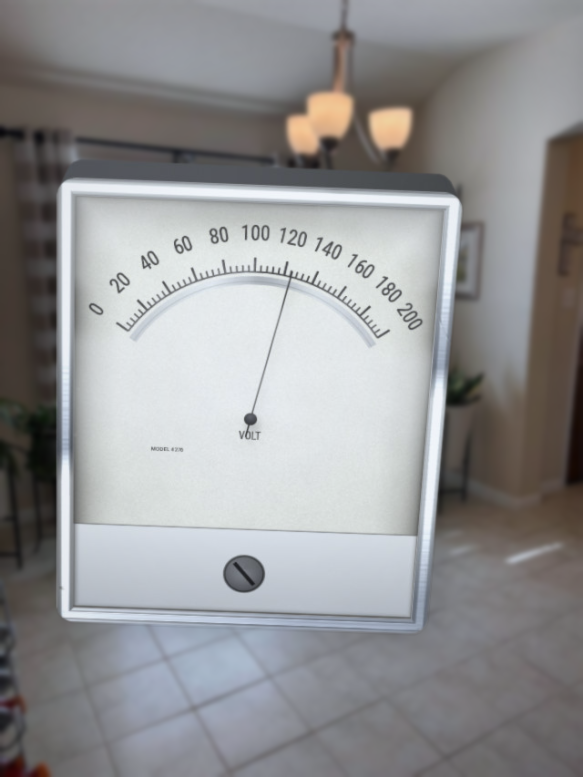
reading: 124 (V)
